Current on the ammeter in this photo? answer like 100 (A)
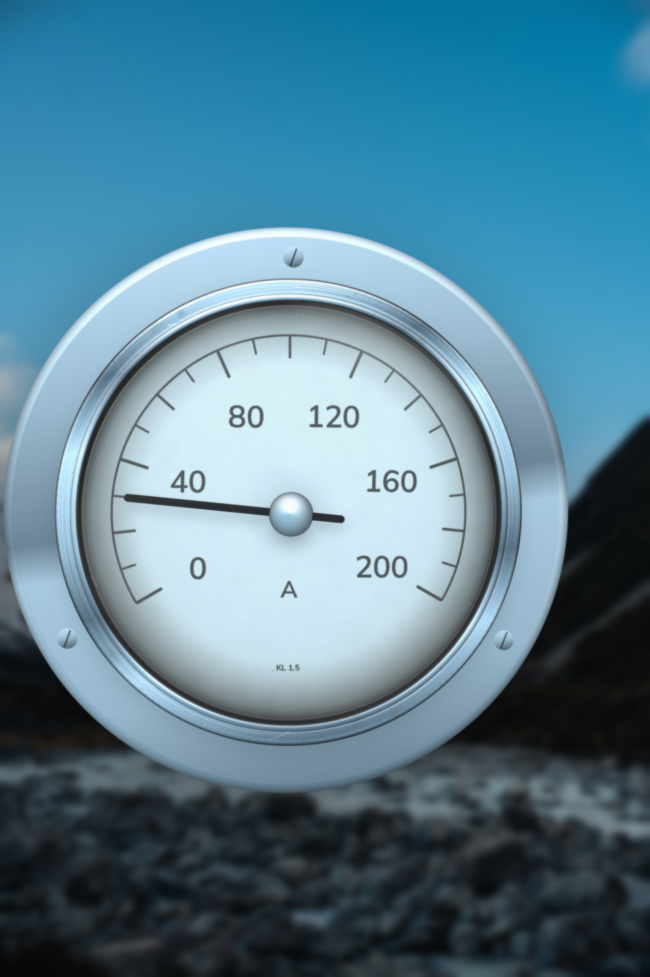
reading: 30 (A)
